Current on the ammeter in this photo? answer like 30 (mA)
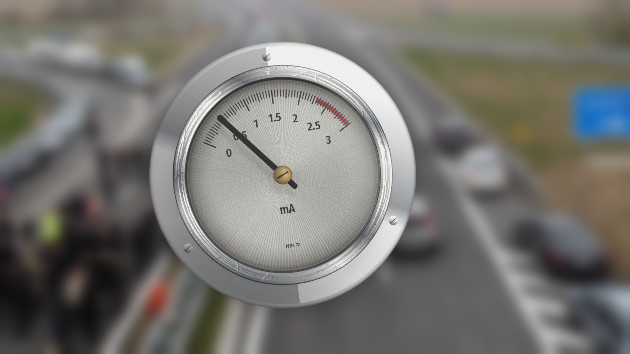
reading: 0.5 (mA)
